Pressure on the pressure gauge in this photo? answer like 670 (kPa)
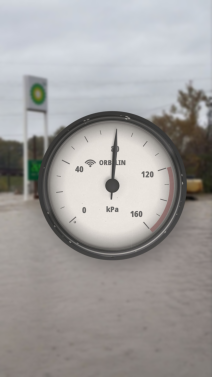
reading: 80 (kPa)
